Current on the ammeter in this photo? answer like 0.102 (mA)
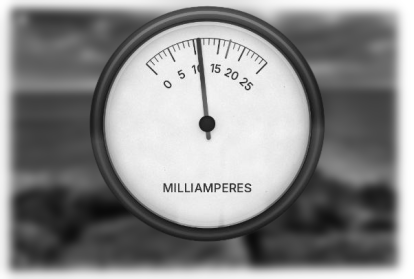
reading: 11 (mA)
